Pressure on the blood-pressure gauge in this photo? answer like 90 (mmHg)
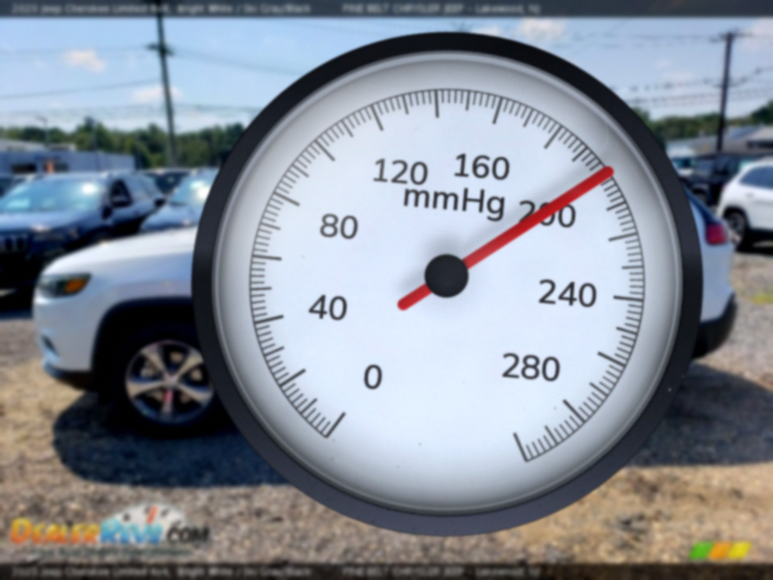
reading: 200 (mmHg)
